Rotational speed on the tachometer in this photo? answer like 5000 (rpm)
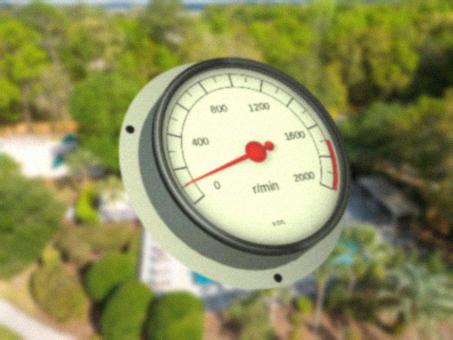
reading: 100 (rpm)
